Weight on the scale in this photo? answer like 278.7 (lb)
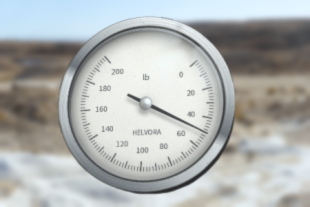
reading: 50 (lb)
